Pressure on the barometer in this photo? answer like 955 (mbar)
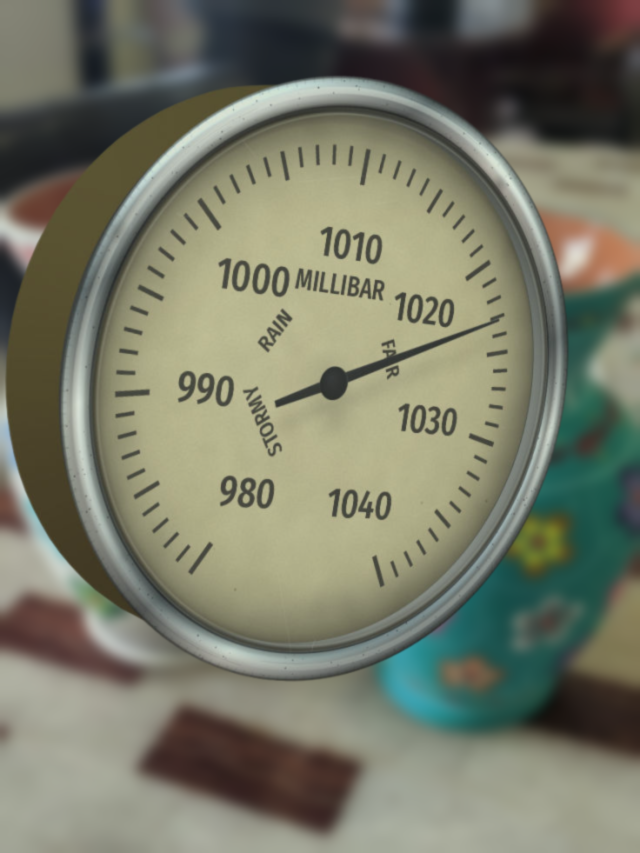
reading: 1023 (mbar)
